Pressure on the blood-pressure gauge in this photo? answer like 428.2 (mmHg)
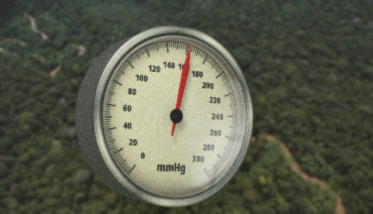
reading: 160 (mmHg)
